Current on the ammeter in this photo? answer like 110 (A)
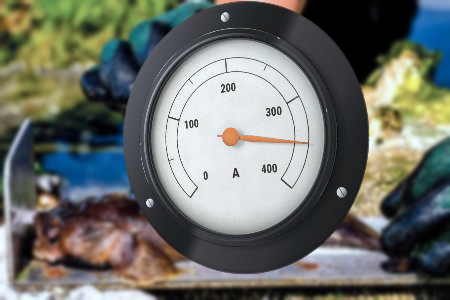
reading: 350 (A)
